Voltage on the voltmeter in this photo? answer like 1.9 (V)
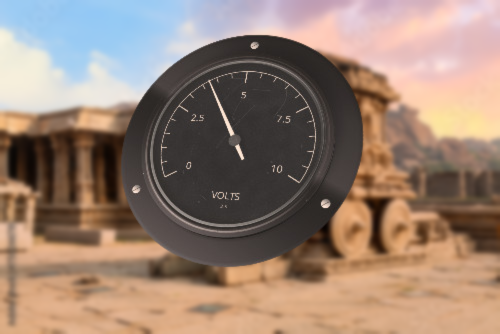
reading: 3.75 (V)
